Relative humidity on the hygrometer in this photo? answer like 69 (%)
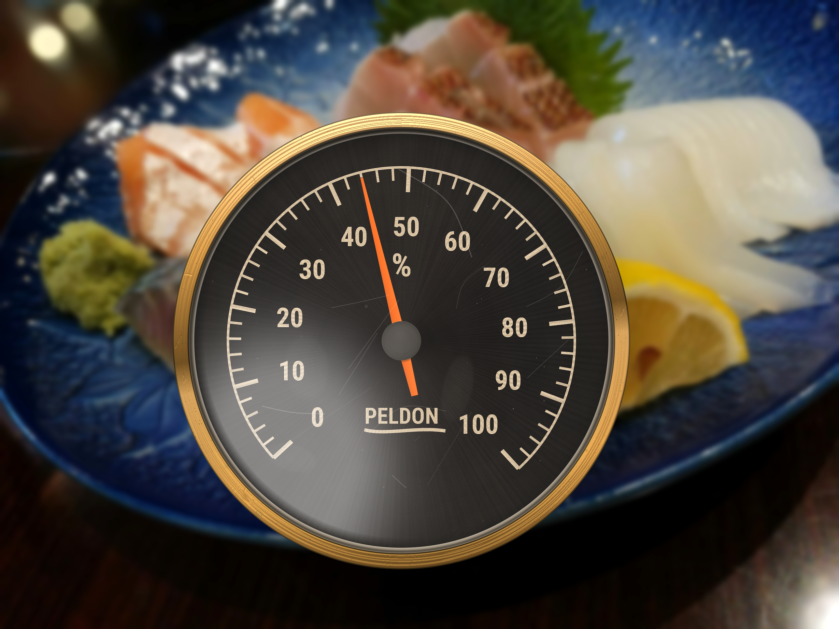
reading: 44 (%)
